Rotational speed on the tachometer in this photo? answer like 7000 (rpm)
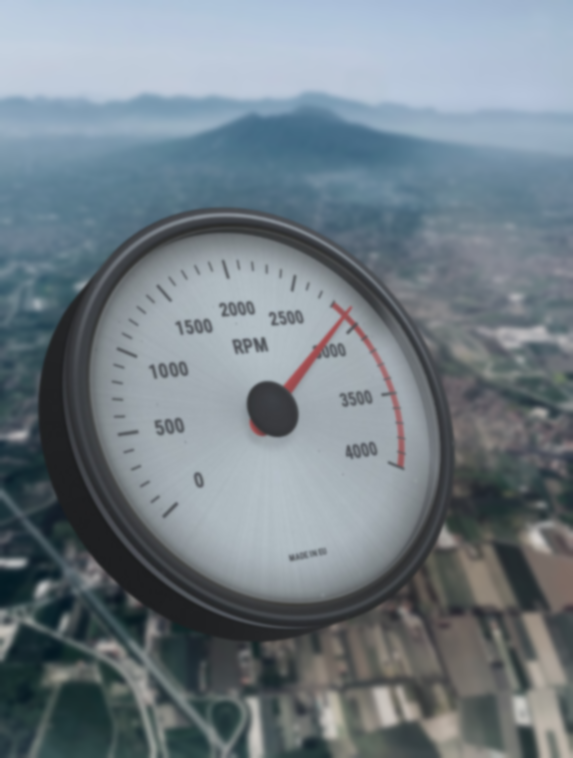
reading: 2900 (rpm)
